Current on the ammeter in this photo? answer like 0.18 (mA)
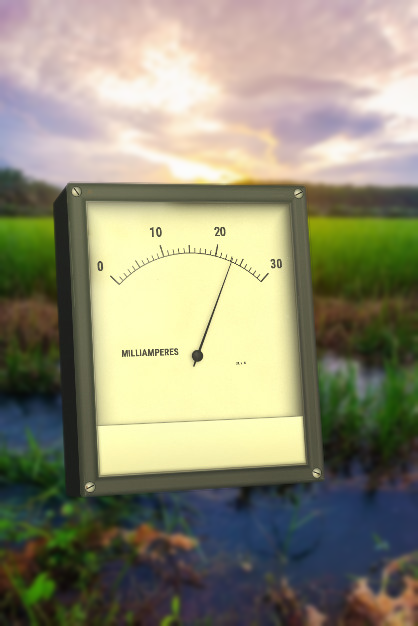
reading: 23 (mA)
